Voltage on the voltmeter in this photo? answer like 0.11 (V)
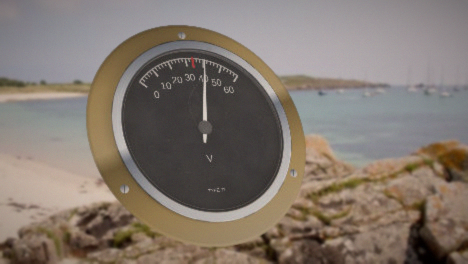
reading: 40 (V)
